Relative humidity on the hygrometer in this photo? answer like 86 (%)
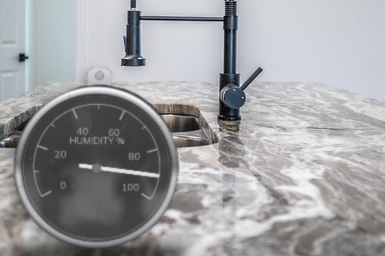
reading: 90 (%)
